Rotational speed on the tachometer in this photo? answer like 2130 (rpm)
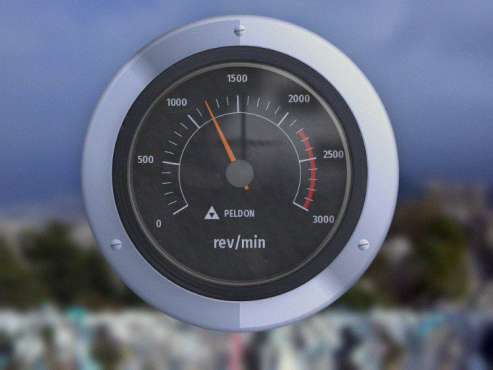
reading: 1200 (rpm)
